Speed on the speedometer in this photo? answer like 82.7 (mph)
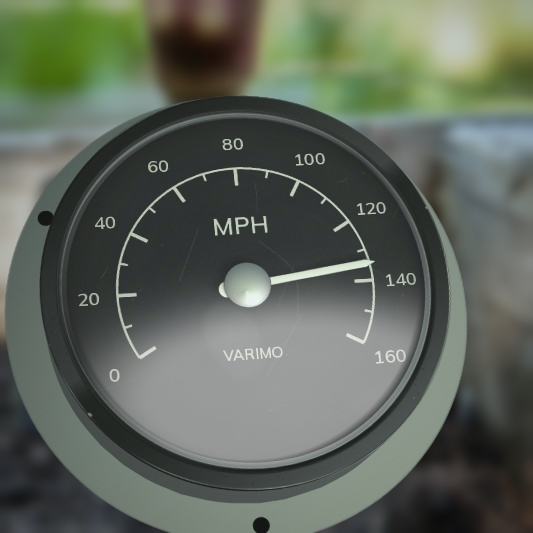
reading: 135 (mph)
